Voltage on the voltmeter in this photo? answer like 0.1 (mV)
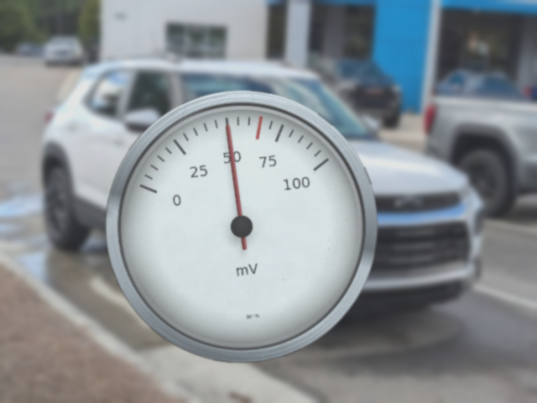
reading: 50 (mV)
